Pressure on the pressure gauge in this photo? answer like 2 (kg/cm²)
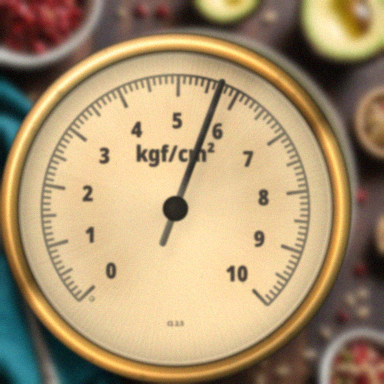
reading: 5.7 (kg/cm²)
